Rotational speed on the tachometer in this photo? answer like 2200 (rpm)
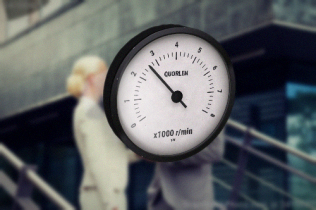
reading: 2600 (rpm)
